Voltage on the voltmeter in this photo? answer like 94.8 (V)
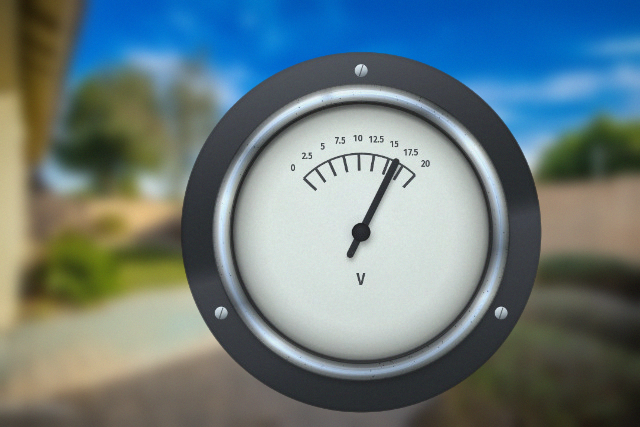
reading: 16.25 (V)
